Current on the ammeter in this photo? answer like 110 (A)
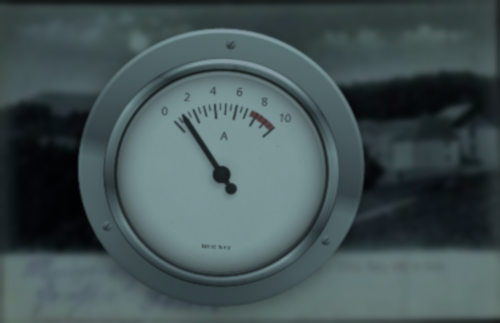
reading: 1 (A)
